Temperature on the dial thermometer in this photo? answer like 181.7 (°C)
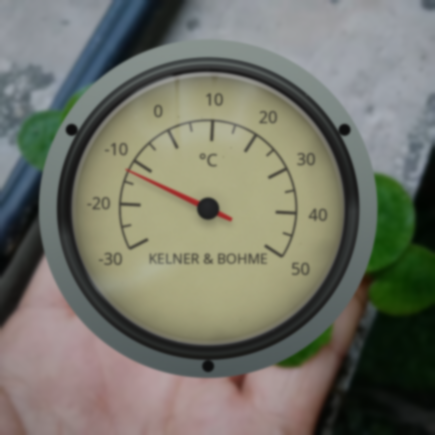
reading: -12.5 (°C)
